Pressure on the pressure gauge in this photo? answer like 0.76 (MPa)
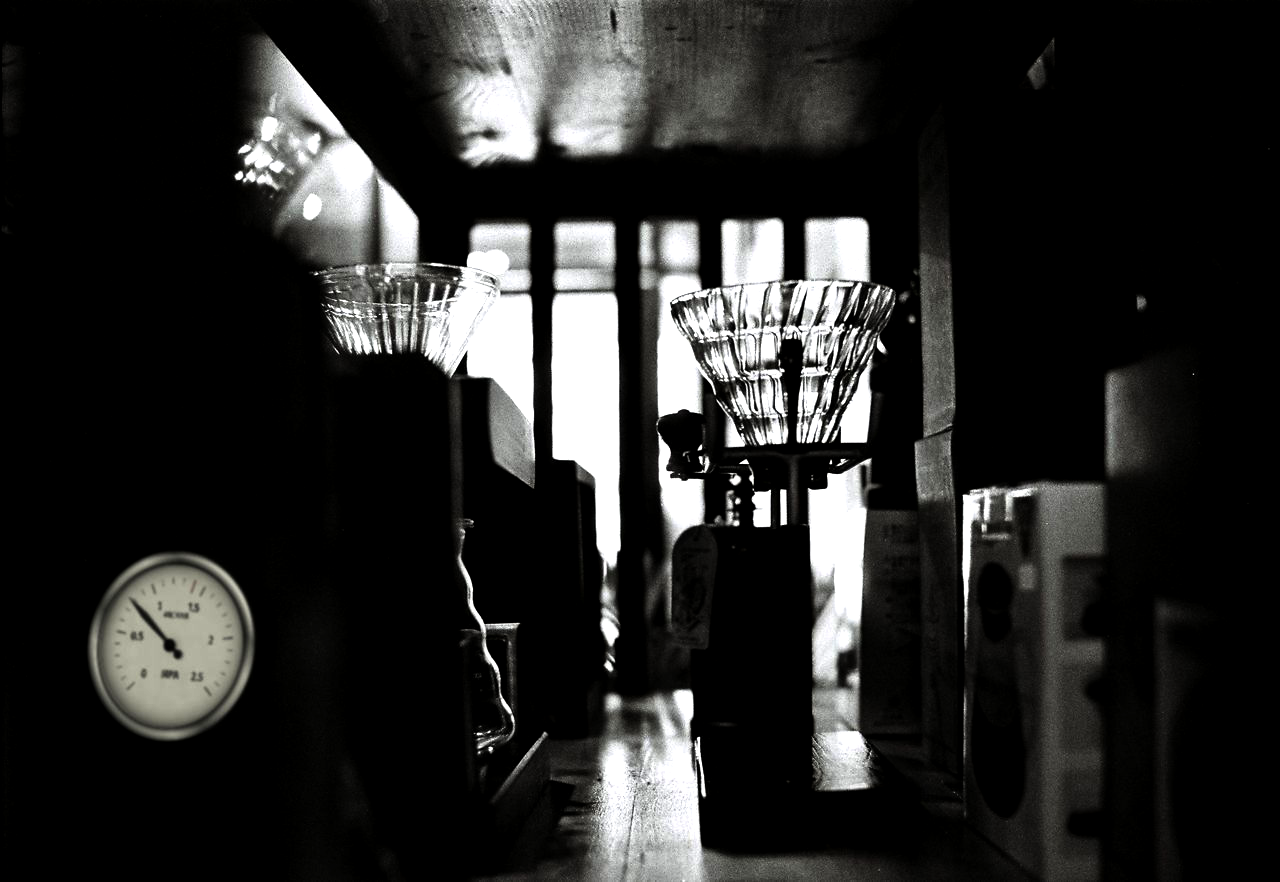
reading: 0.8 (MPa)
